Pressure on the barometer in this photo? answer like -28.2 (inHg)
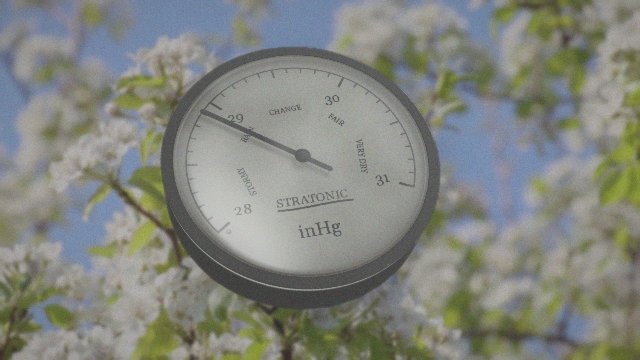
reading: 28.9 (inHg)
